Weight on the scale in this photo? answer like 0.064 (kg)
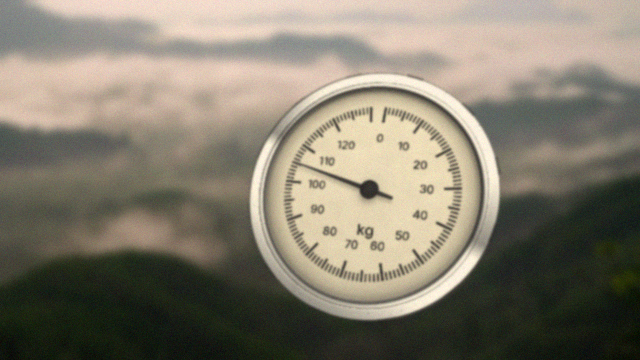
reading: 105 (kg)
